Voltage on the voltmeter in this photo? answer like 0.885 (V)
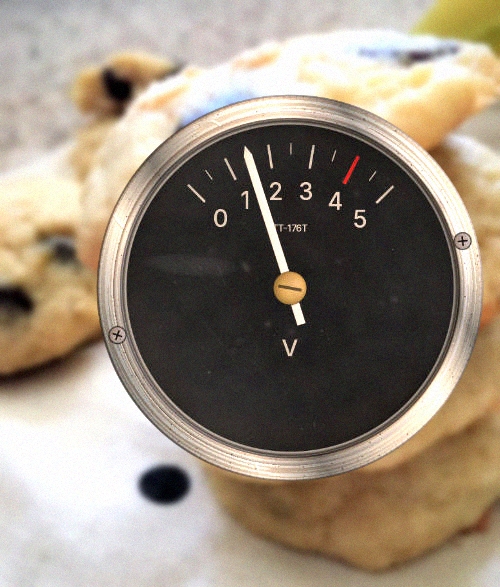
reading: 1.5 (V)
